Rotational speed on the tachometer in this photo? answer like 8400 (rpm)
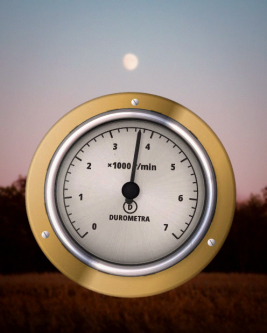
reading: 3700 (rpm)
